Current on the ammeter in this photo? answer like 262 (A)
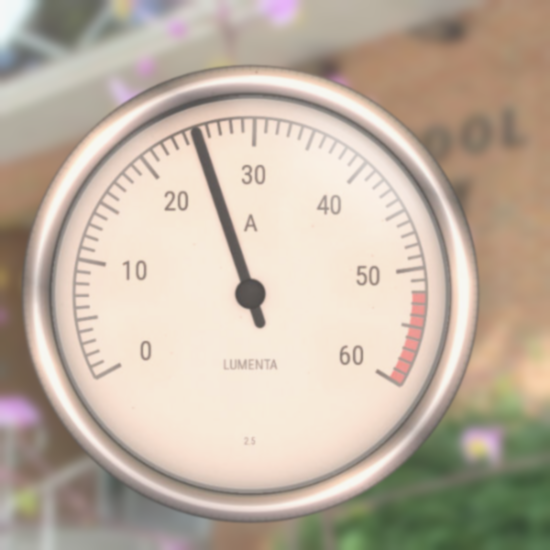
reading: 25 (A)
